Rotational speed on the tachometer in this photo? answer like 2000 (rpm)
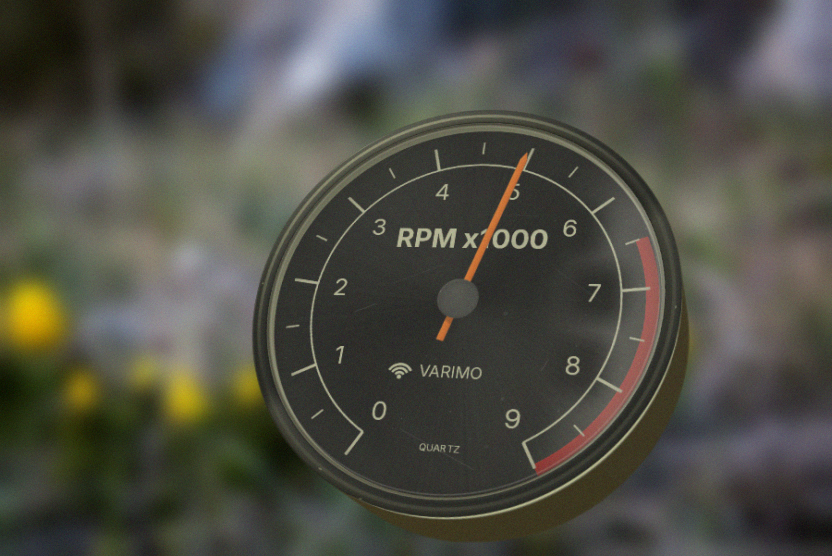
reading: 5000 (rpm)
